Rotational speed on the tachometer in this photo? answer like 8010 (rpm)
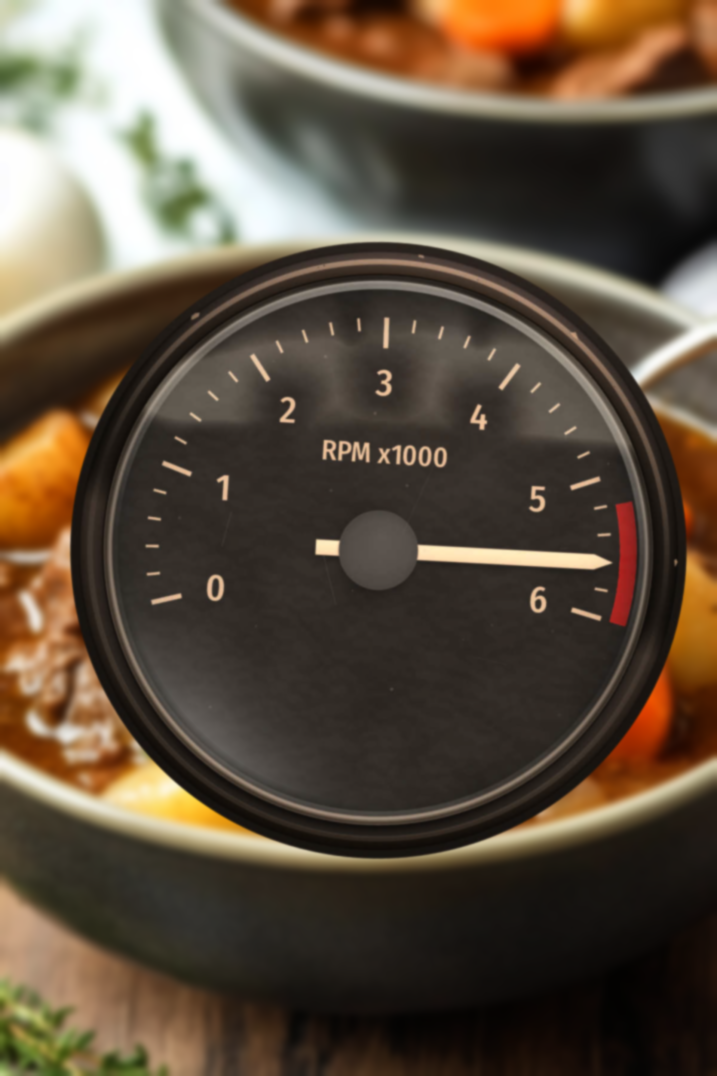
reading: 5600 (rpm)
